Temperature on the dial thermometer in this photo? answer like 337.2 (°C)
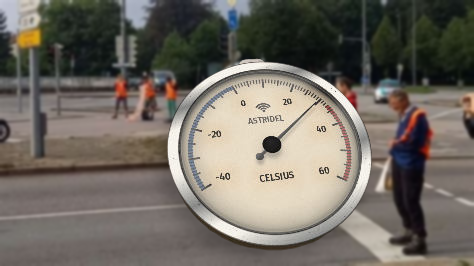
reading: 30 (°C)
